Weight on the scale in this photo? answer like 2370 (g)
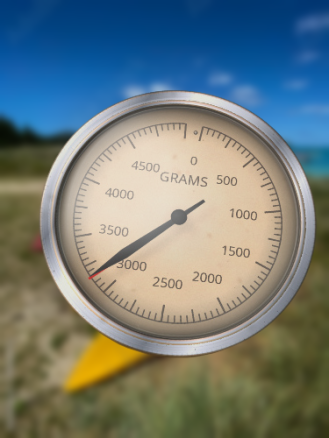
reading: 3150 (g)
